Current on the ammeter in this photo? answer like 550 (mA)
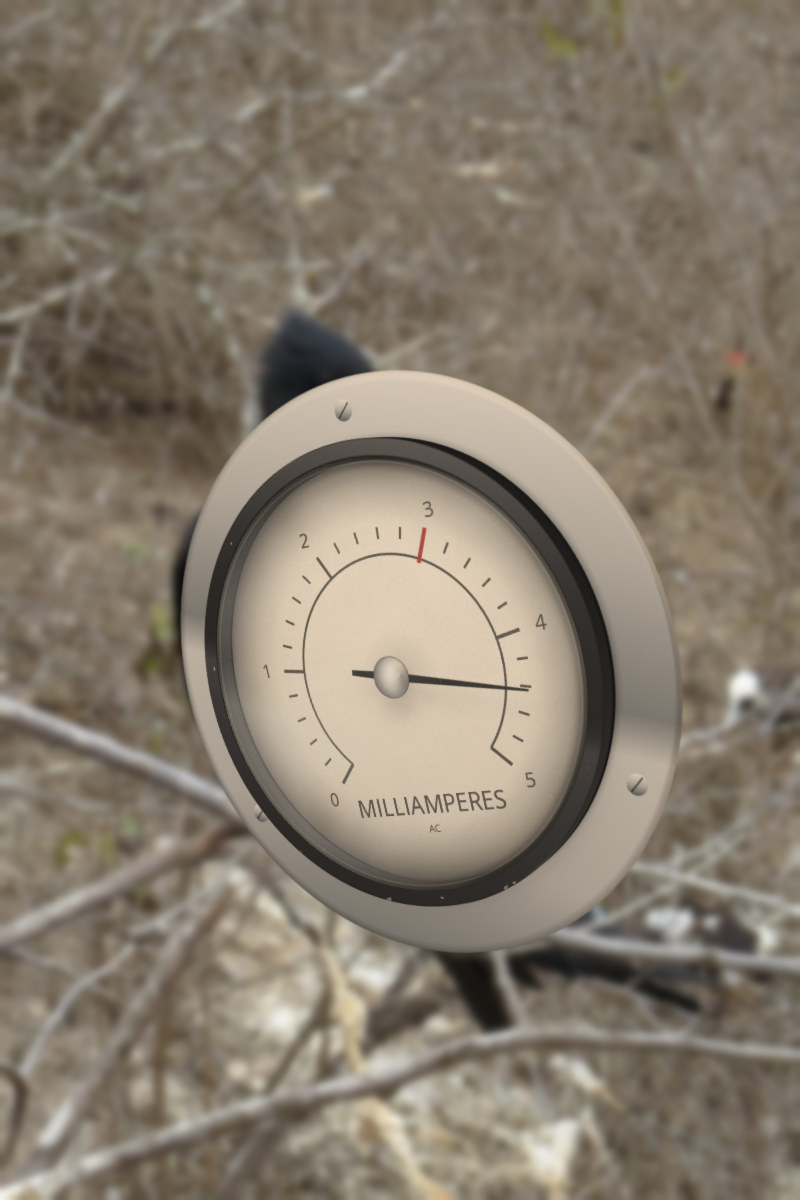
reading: 4.4 (mA)
